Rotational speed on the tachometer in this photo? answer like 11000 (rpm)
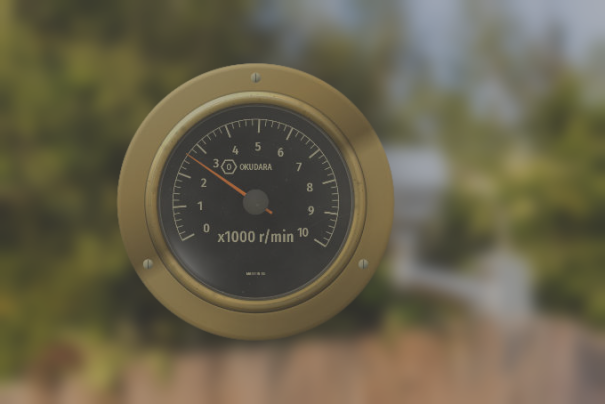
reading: 2600 (rpm)
